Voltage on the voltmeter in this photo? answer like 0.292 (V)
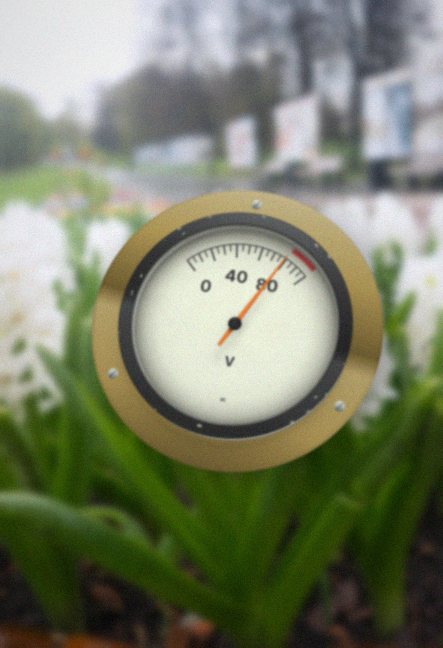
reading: 80 (V)
